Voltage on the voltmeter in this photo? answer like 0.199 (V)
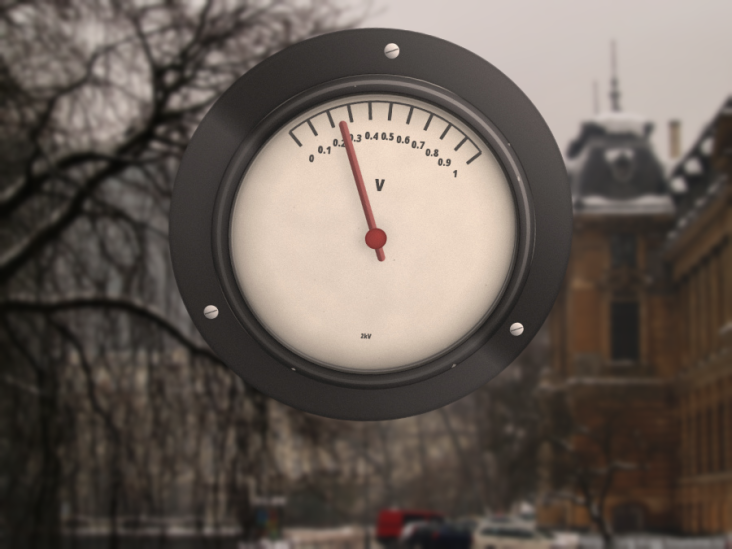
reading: 0.25 (V)
